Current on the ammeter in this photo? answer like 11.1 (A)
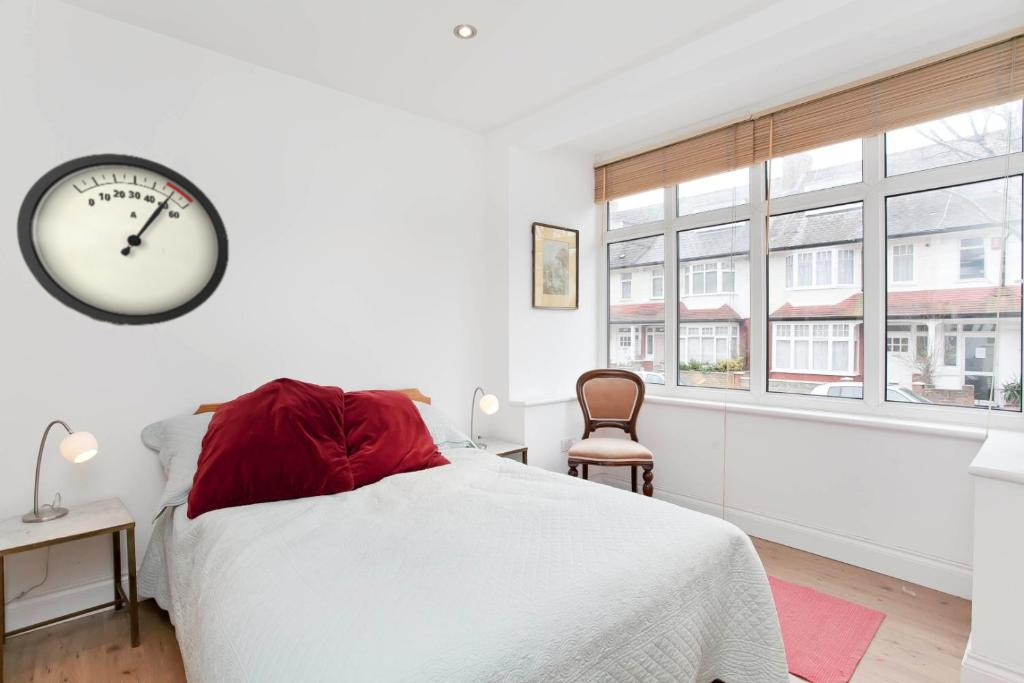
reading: 50 (A)
